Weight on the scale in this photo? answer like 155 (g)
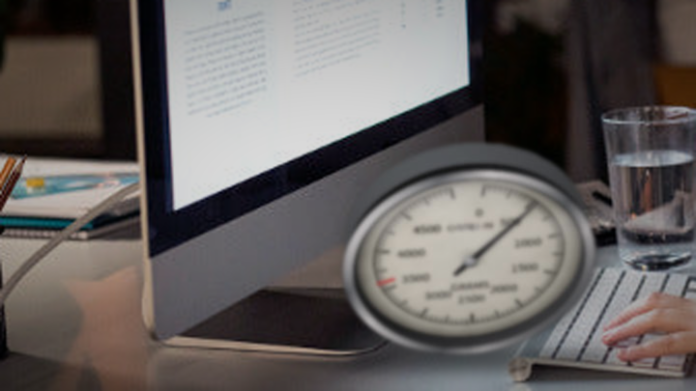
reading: 500 (g)
